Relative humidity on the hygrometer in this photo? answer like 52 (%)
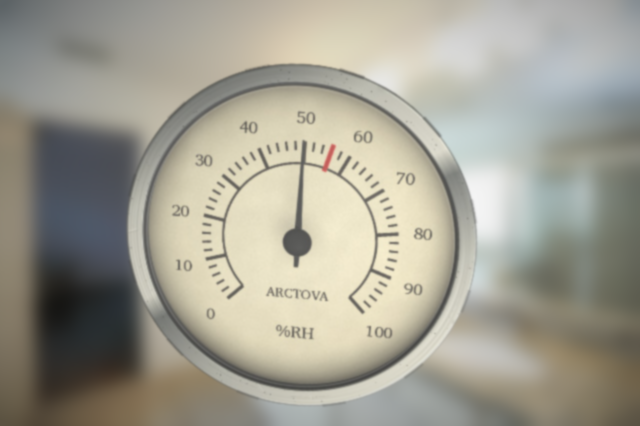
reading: 50 (%)
